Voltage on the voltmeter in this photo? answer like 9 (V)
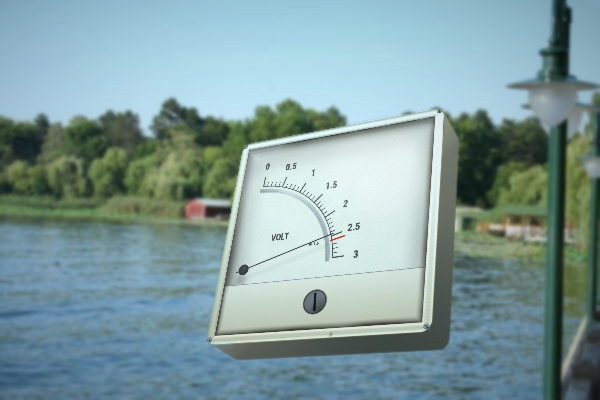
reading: 2.5 (V)
